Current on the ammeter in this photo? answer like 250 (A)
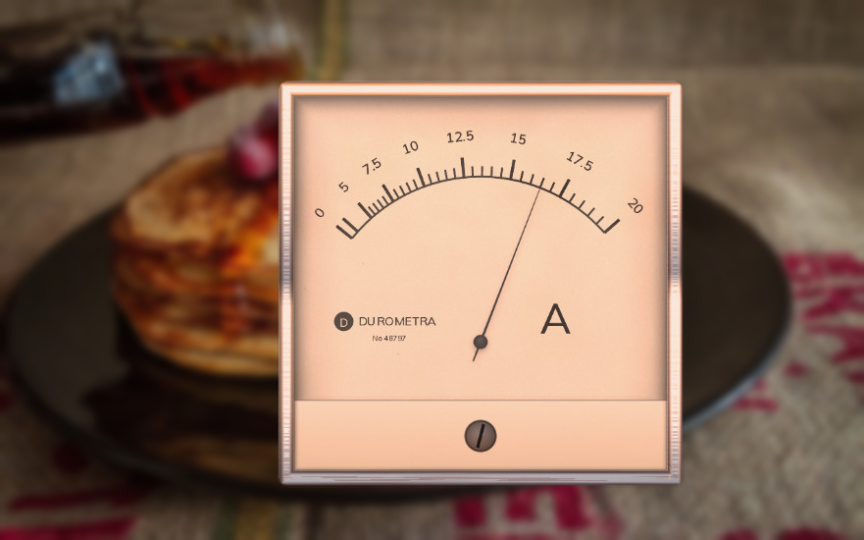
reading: 16.5 (A)
